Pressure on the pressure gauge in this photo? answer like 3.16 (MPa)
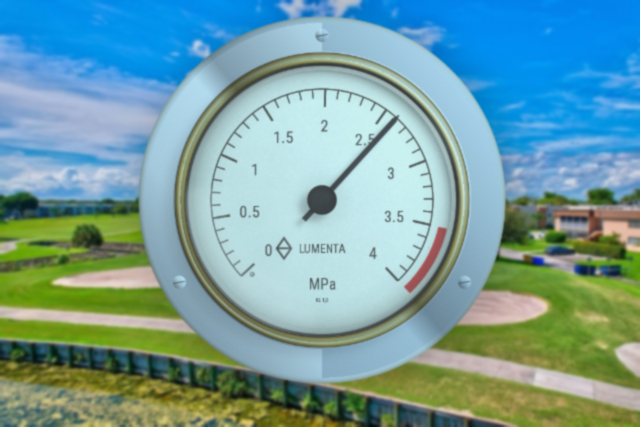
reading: 2.6 (MPa)
